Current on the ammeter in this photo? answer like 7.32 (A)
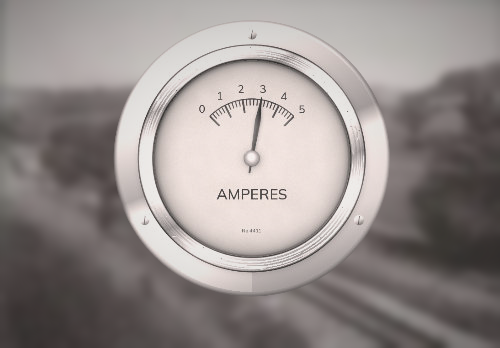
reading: 3 (A)
